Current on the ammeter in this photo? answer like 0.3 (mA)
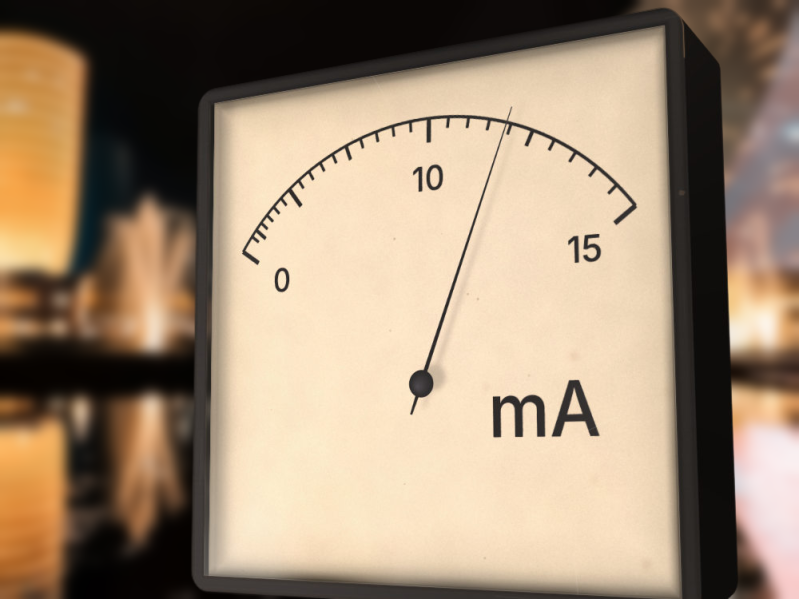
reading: 12 (mA)
